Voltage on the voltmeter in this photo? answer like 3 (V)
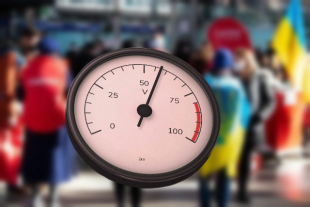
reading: 57.5 (V)
